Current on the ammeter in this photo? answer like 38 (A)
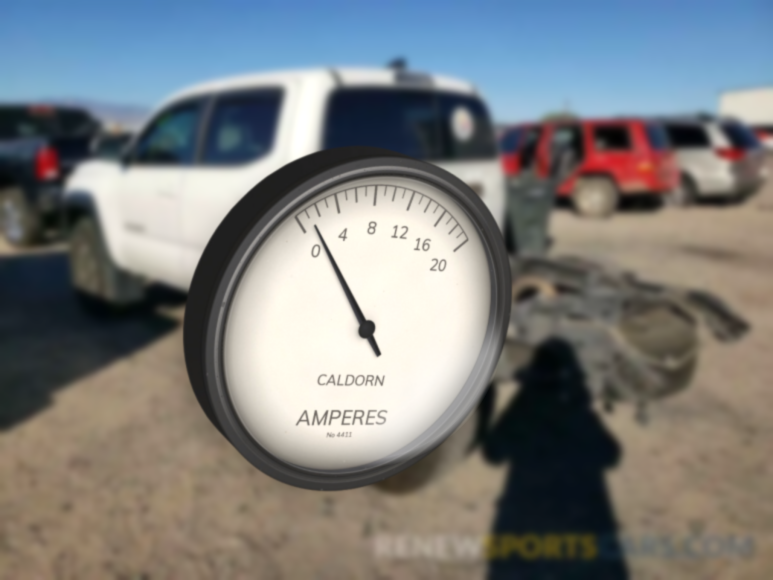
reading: 1 (A)
